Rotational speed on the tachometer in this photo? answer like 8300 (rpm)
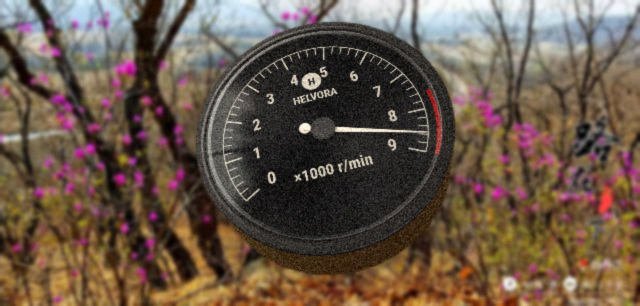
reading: 8600 (rpm)
